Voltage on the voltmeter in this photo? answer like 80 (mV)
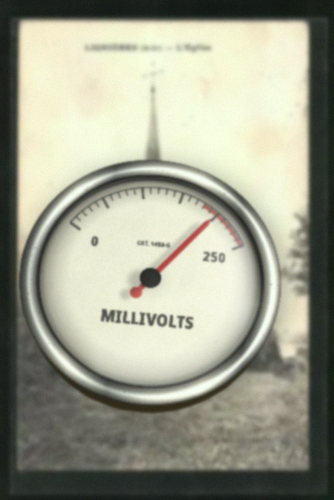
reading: 200 (mV)
